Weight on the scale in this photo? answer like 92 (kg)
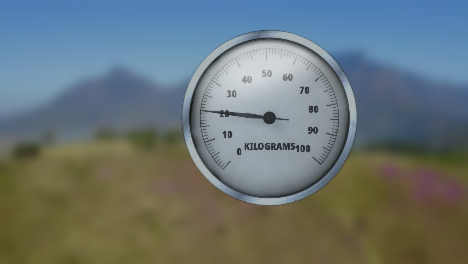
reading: 20 (kg)
